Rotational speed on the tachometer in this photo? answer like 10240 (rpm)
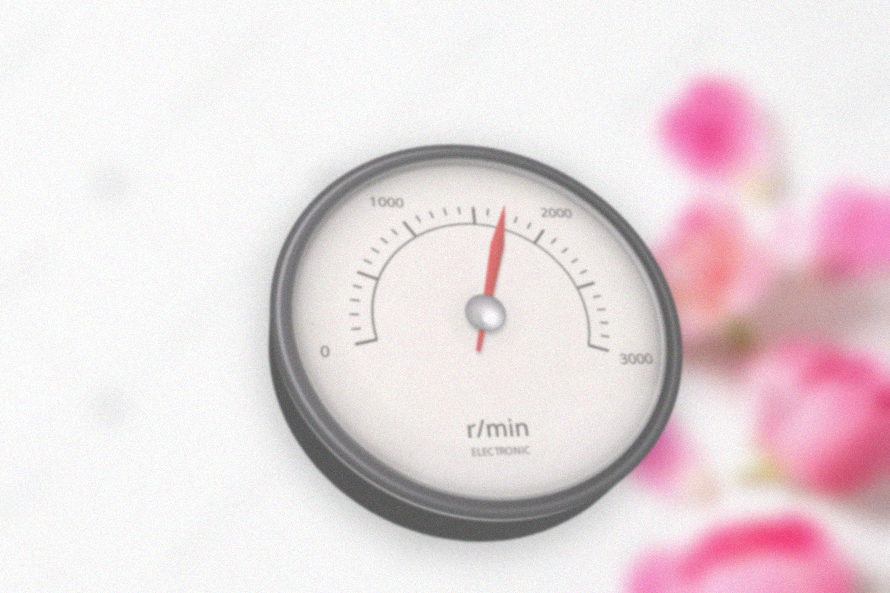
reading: 1700 (rpm)
